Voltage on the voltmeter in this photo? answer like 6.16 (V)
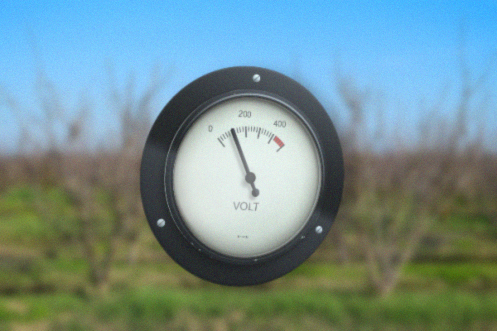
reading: 100 (V)
